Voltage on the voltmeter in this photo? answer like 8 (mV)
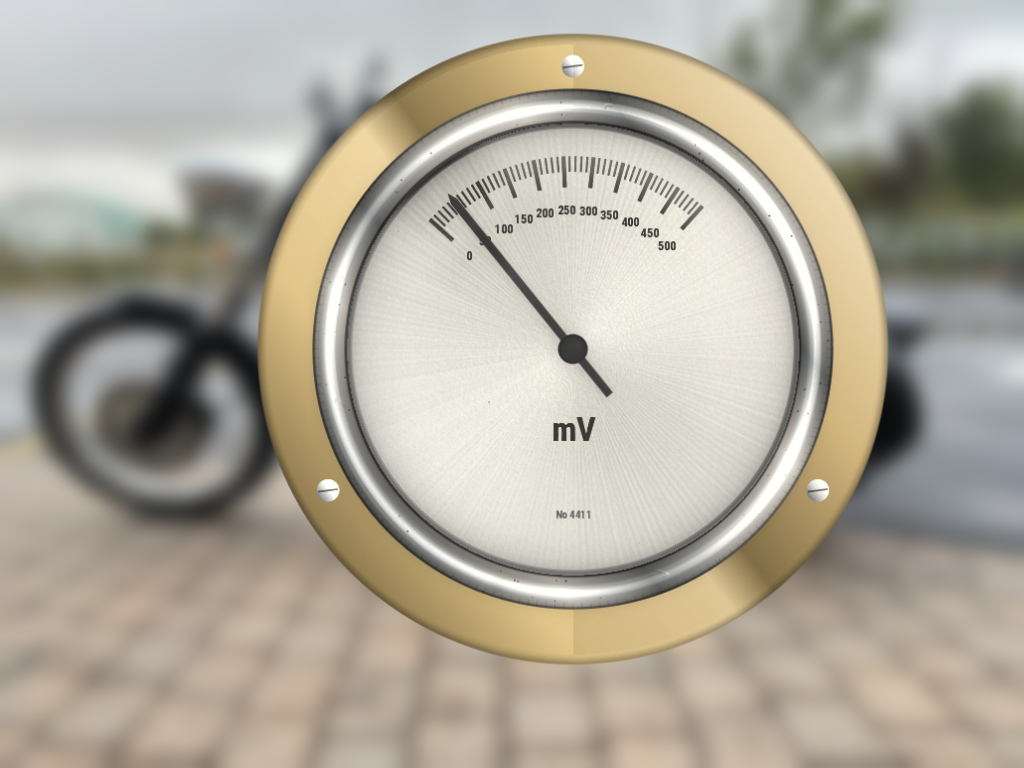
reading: 50 (mV)
